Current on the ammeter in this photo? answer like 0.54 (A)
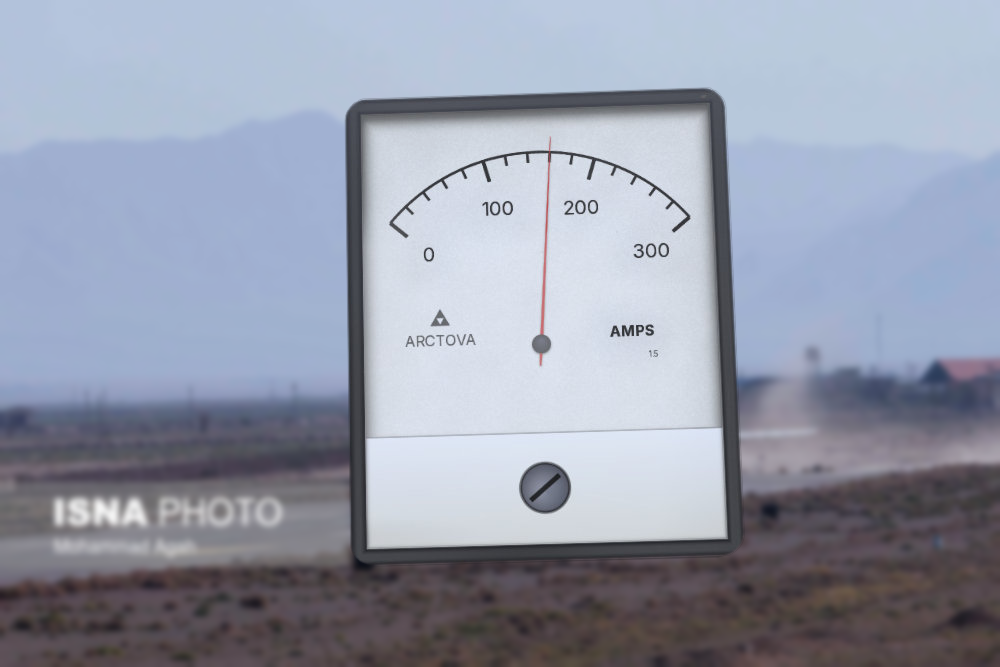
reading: 160 (A)
